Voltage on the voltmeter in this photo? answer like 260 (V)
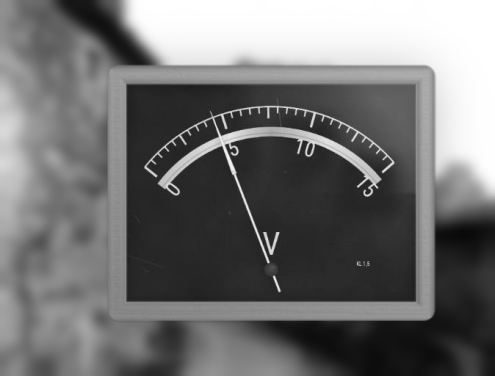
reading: 4.5 (V)
